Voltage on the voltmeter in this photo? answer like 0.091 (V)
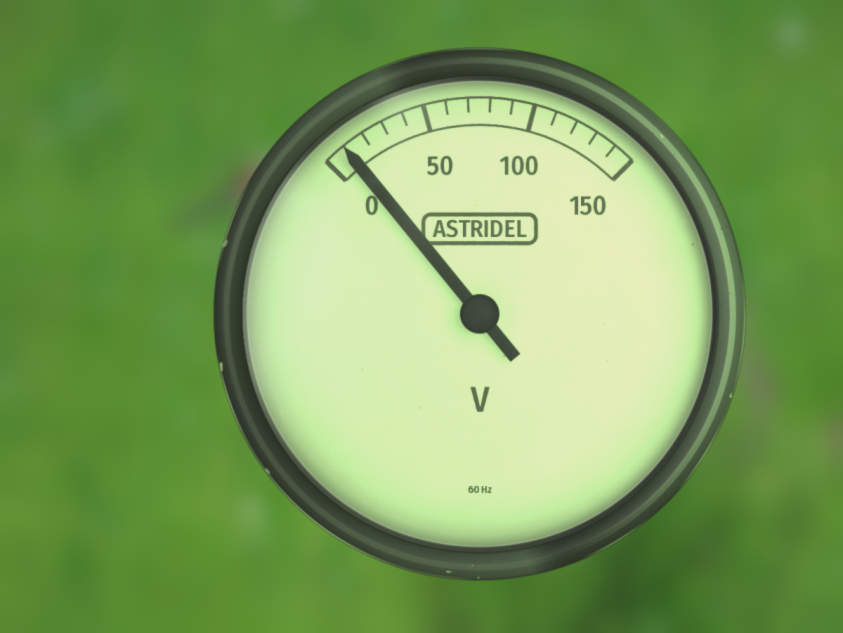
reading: 10 (V)
